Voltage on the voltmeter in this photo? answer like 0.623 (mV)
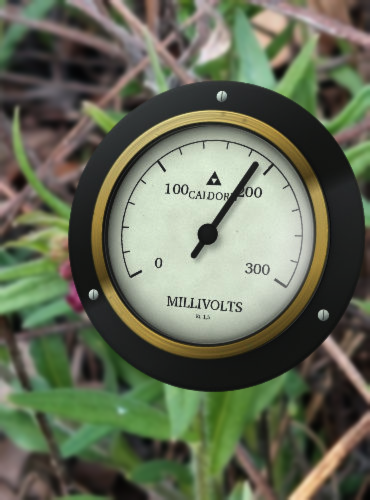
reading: 190 (mV)
